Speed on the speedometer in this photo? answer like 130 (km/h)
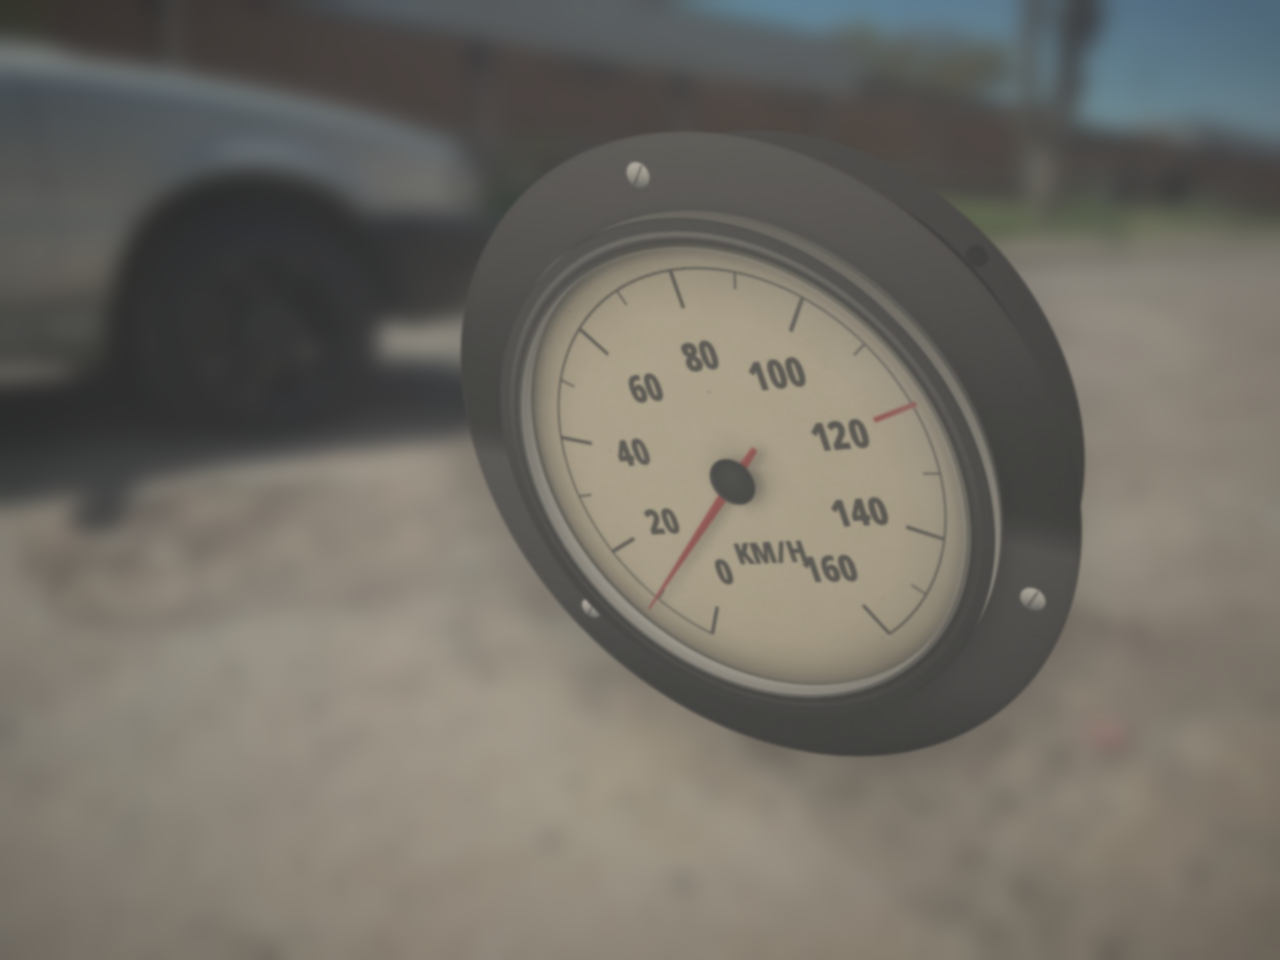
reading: 10 (km/h)
